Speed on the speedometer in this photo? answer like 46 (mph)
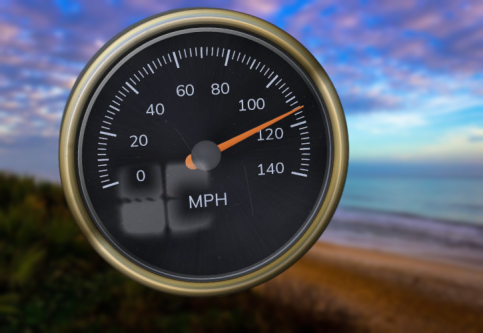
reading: 114 (mph)
